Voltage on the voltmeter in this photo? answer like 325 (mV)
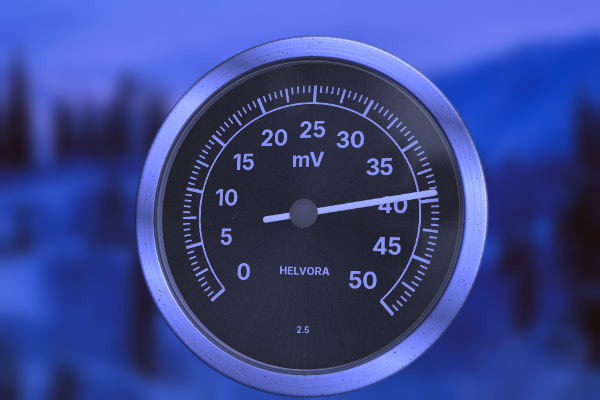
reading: 39.5 (mV)
